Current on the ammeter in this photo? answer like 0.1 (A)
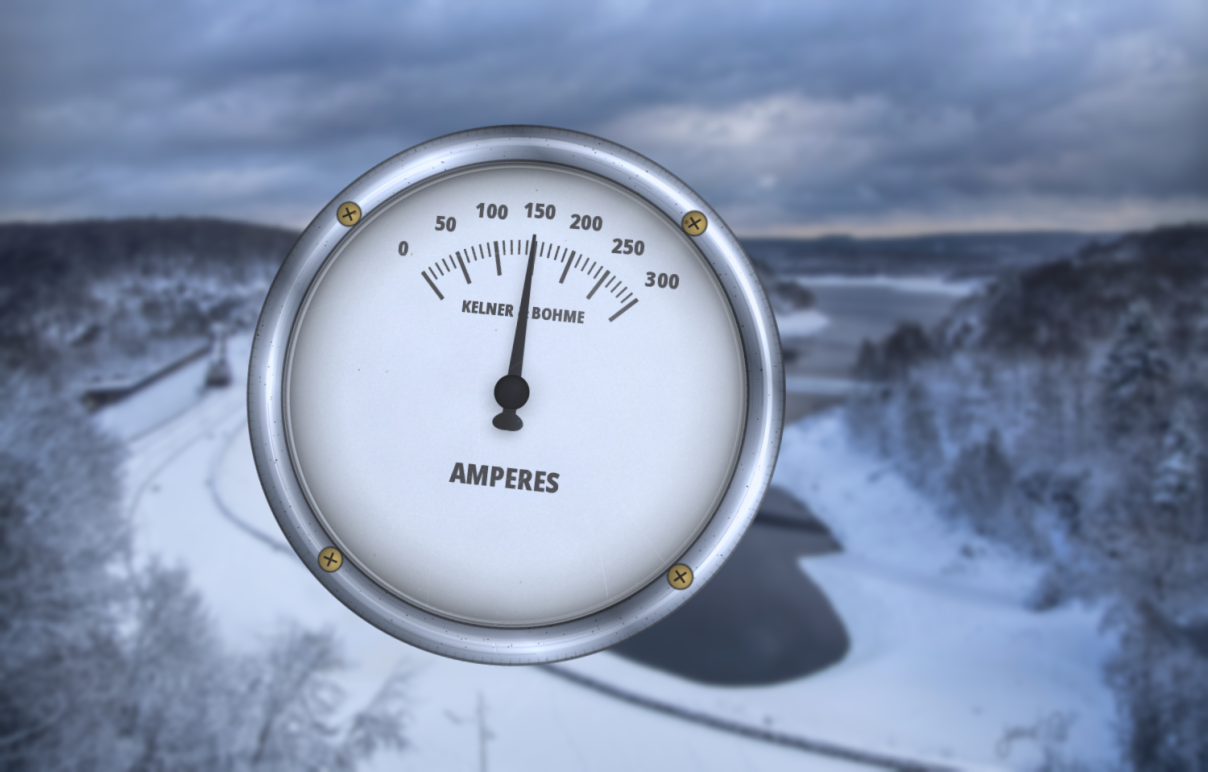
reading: 150 (A)
